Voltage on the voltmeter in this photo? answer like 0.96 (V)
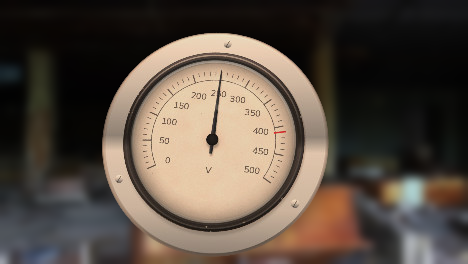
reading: 250 (V)
